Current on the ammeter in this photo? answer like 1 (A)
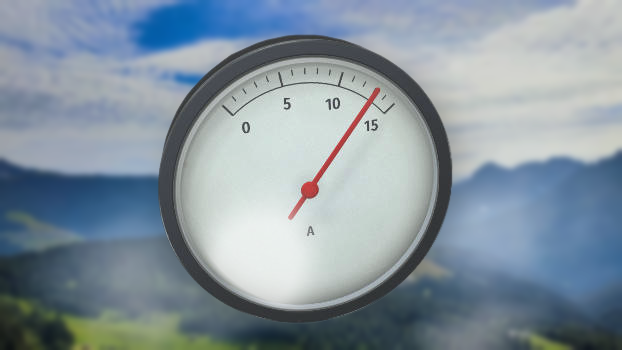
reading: 13 (A)
